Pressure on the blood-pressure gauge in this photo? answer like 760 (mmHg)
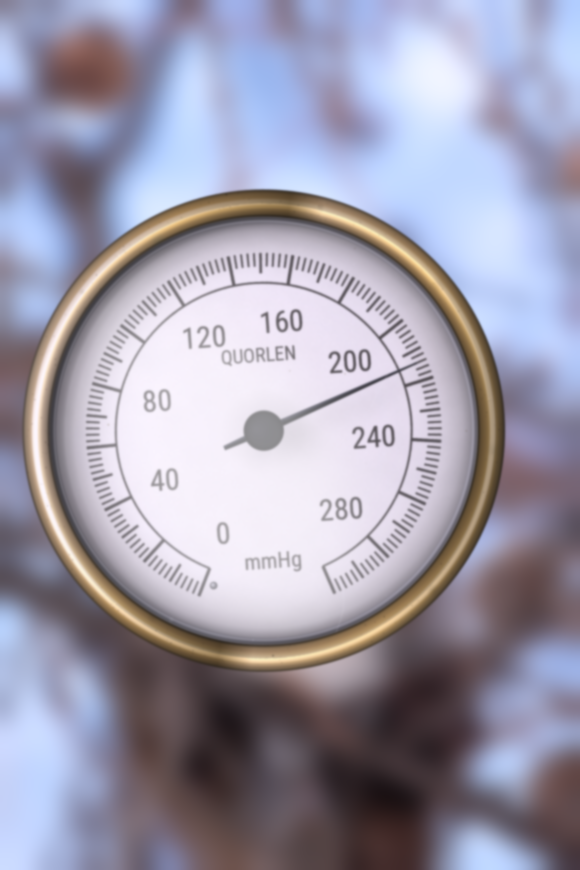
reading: 214 (mmHg)
